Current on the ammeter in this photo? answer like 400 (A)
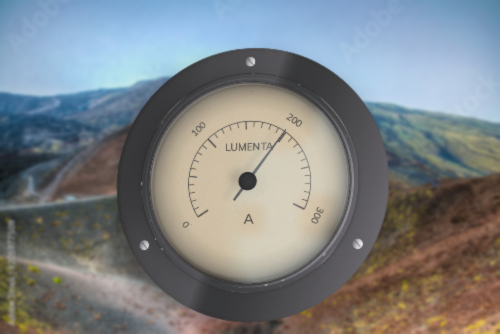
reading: 200 (A)
